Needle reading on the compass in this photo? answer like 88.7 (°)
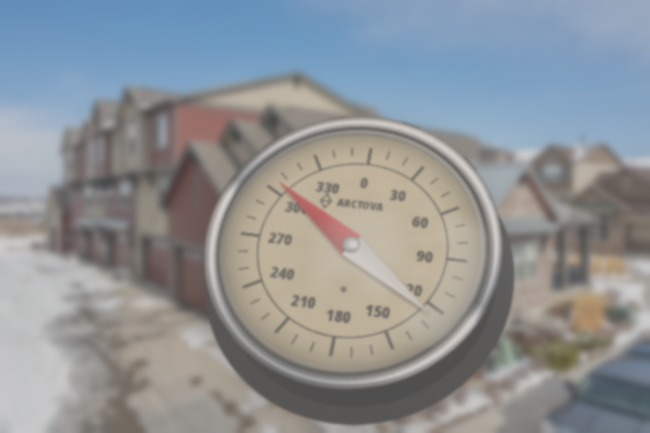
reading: 305 (°)
